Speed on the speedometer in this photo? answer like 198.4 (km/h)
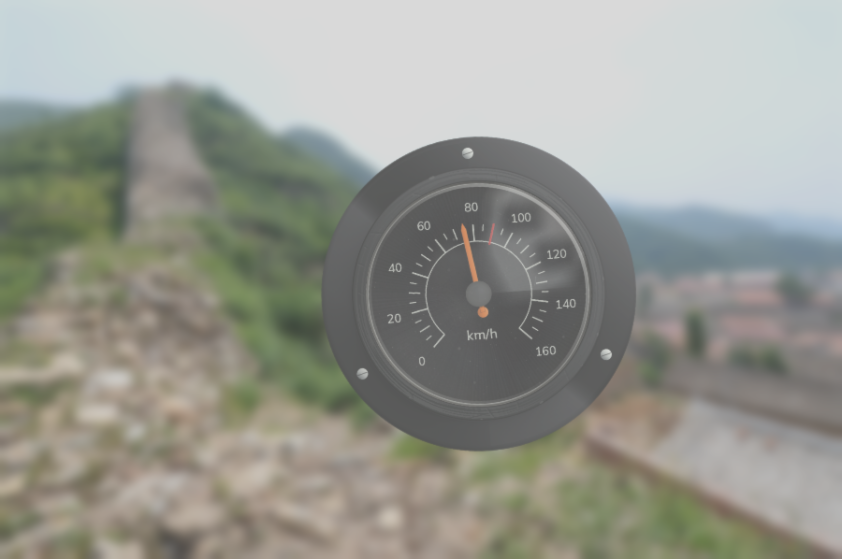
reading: 75 (km/h)
